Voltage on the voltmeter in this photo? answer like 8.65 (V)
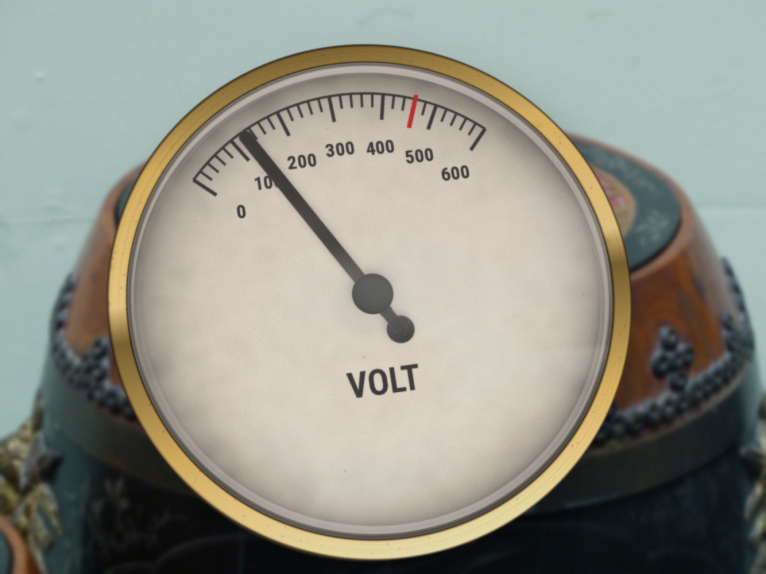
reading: 120 (V)
